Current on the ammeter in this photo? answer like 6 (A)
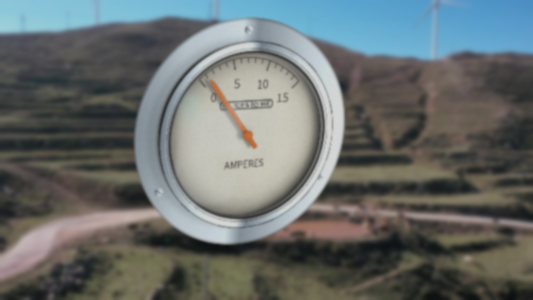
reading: 1 (A)
